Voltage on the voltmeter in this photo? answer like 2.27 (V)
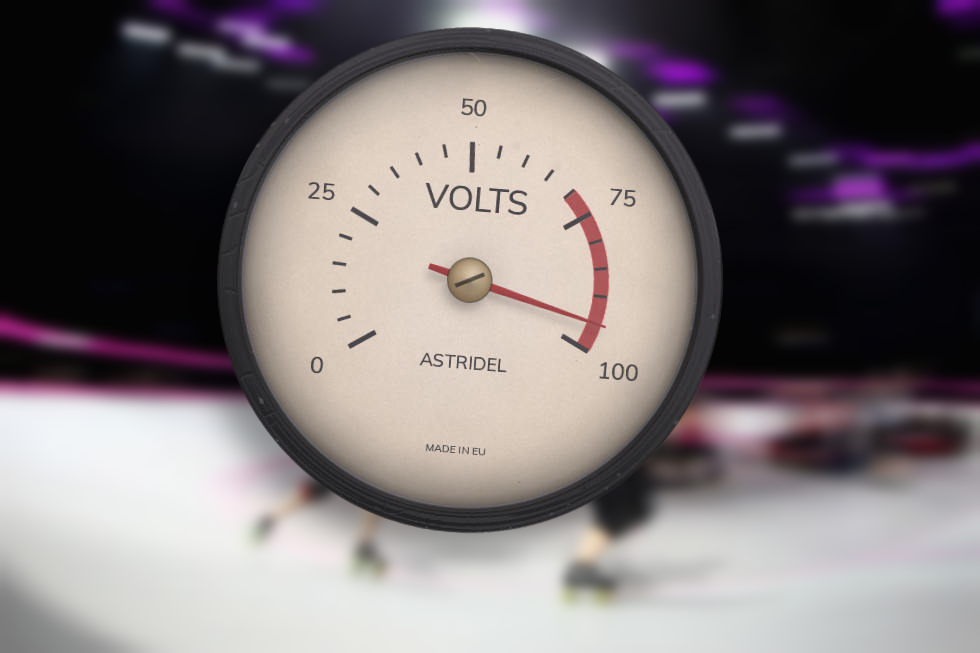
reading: 95 (V)
